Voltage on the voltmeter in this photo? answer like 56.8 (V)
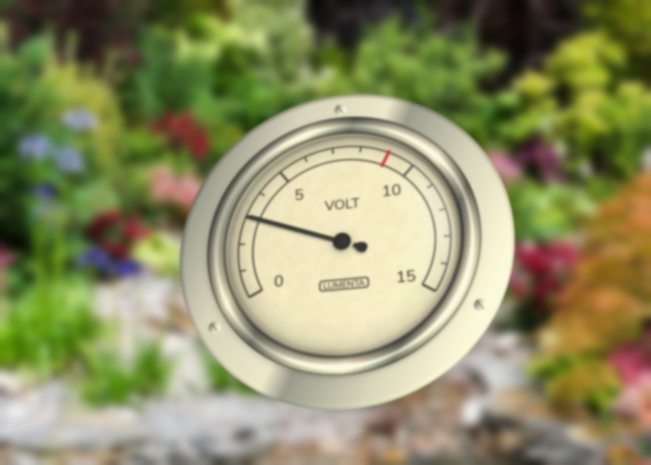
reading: 3 (V)
